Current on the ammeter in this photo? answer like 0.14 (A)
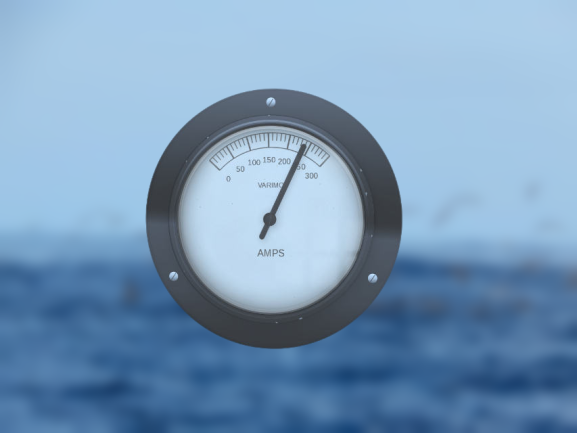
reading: 240 (A)
